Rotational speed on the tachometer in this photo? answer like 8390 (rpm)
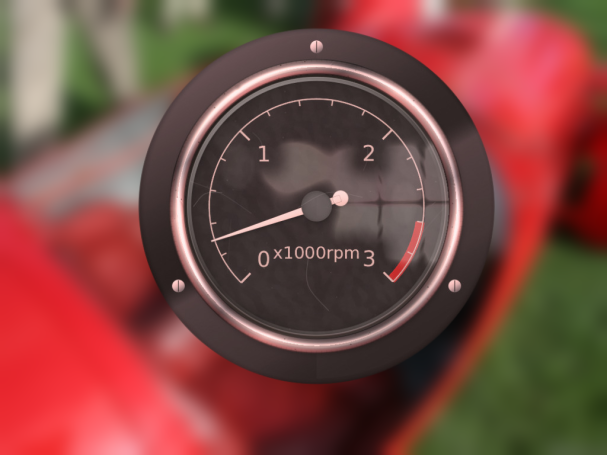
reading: 300 (rpm)
